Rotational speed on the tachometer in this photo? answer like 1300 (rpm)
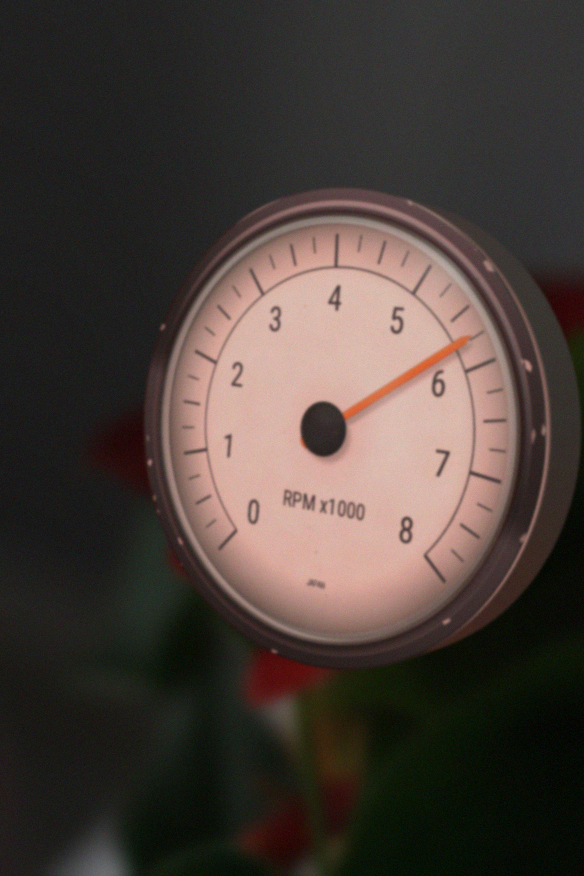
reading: 5750 (rpm)
